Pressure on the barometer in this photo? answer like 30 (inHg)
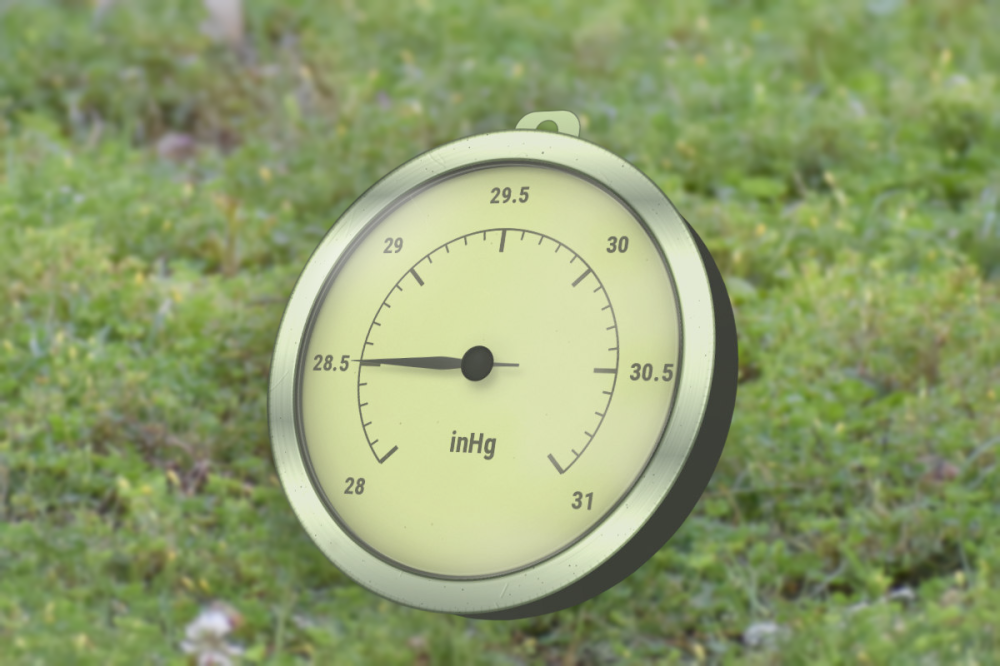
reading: 28.5 (inHg)
